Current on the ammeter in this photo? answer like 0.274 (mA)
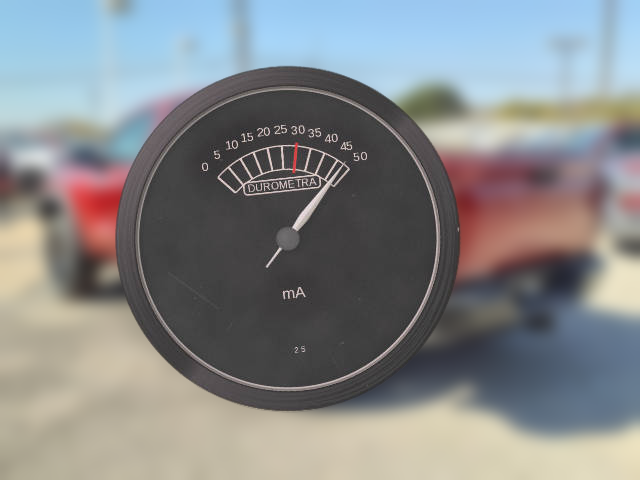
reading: 47.5 (mA)
